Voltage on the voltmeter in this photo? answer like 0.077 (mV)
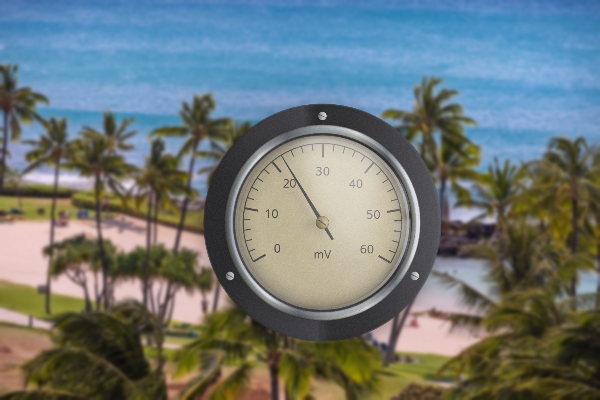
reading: 22 (mV)
